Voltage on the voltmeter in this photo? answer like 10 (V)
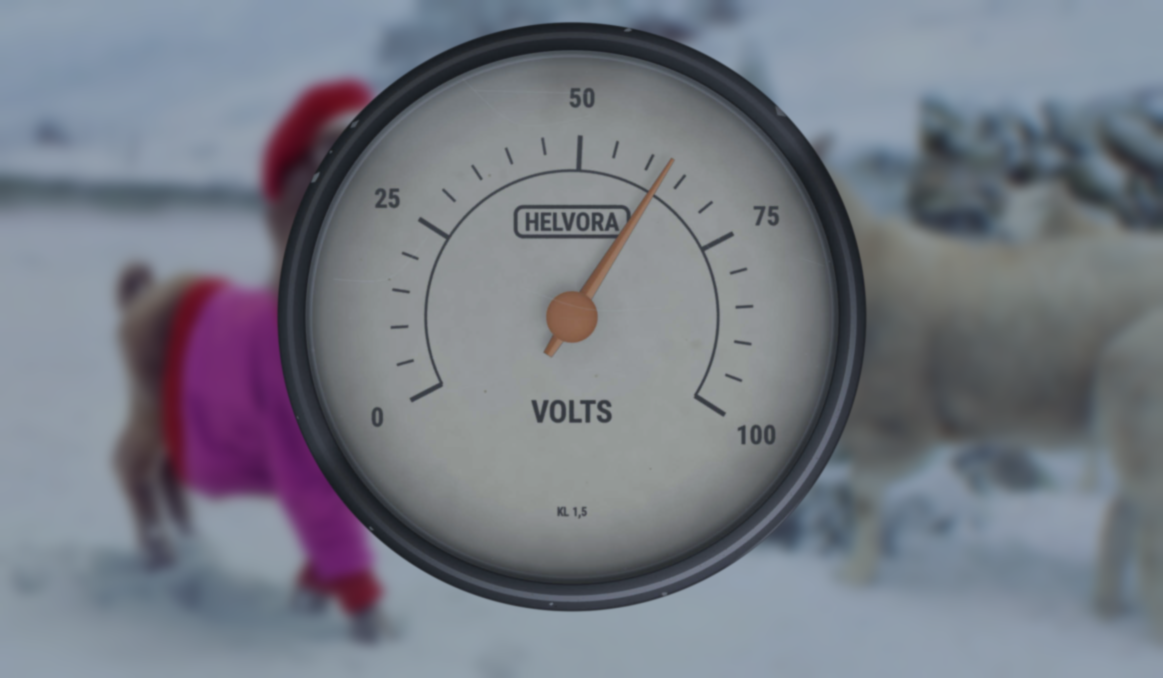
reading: 62.5 (V)
